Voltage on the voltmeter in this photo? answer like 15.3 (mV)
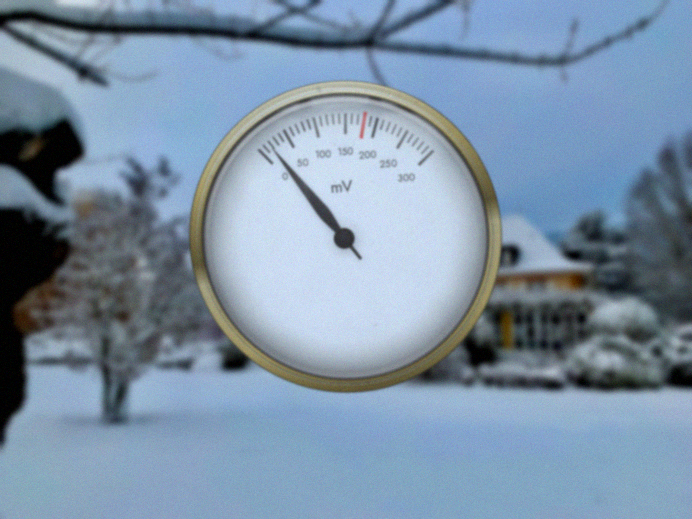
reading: 20 (mV)
